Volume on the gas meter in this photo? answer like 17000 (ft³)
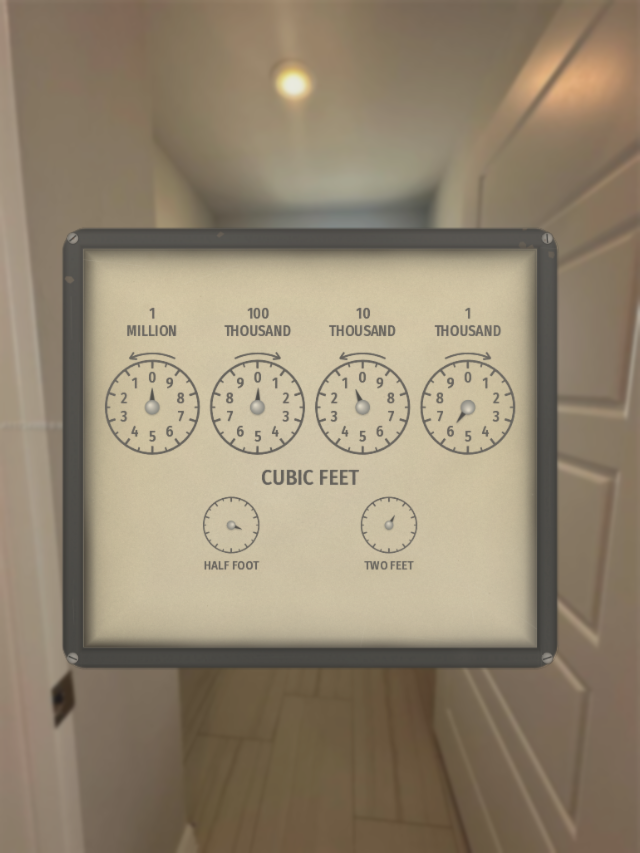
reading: 600 (ft³)
